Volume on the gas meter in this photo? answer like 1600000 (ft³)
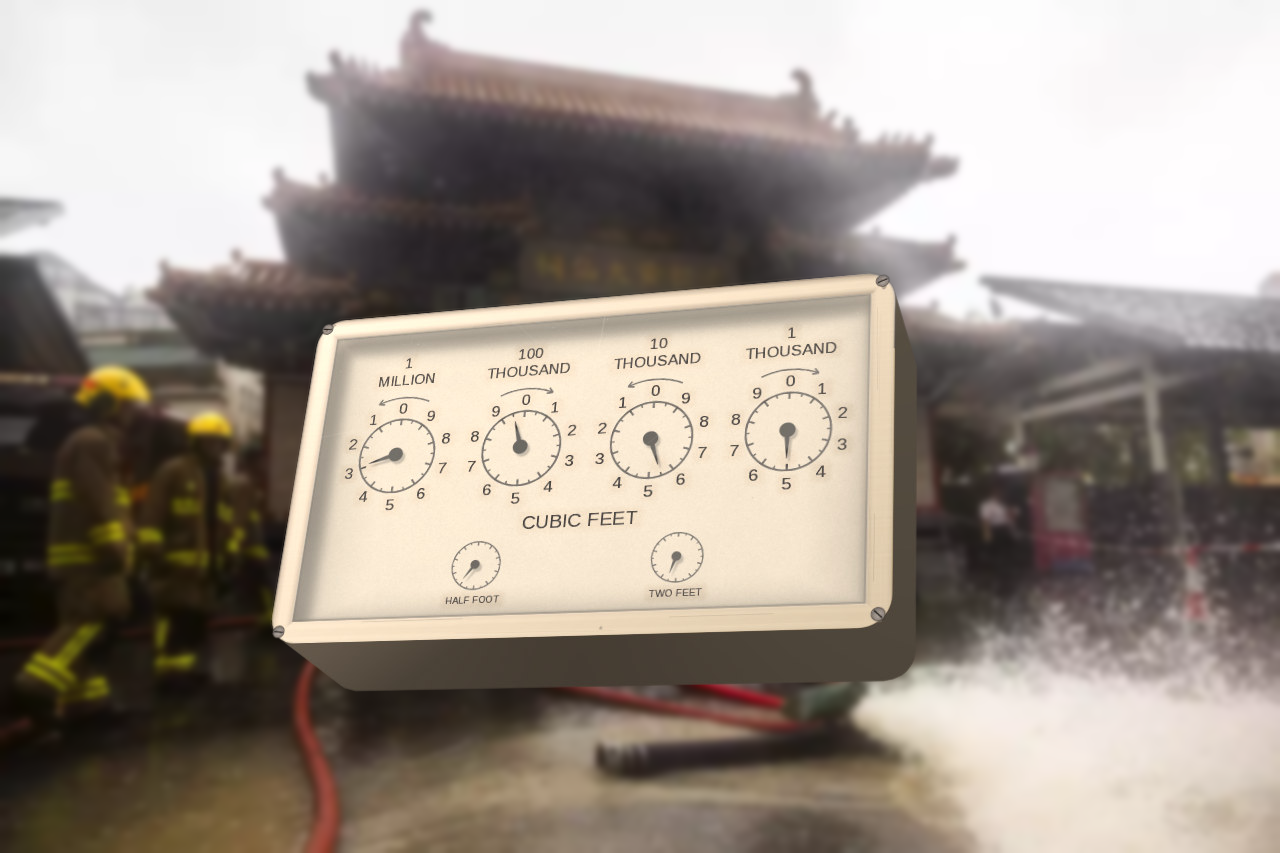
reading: 295500 (ft³)
